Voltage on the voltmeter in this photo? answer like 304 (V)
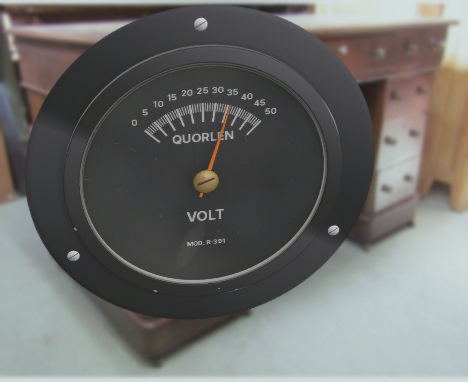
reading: 35 (V)
